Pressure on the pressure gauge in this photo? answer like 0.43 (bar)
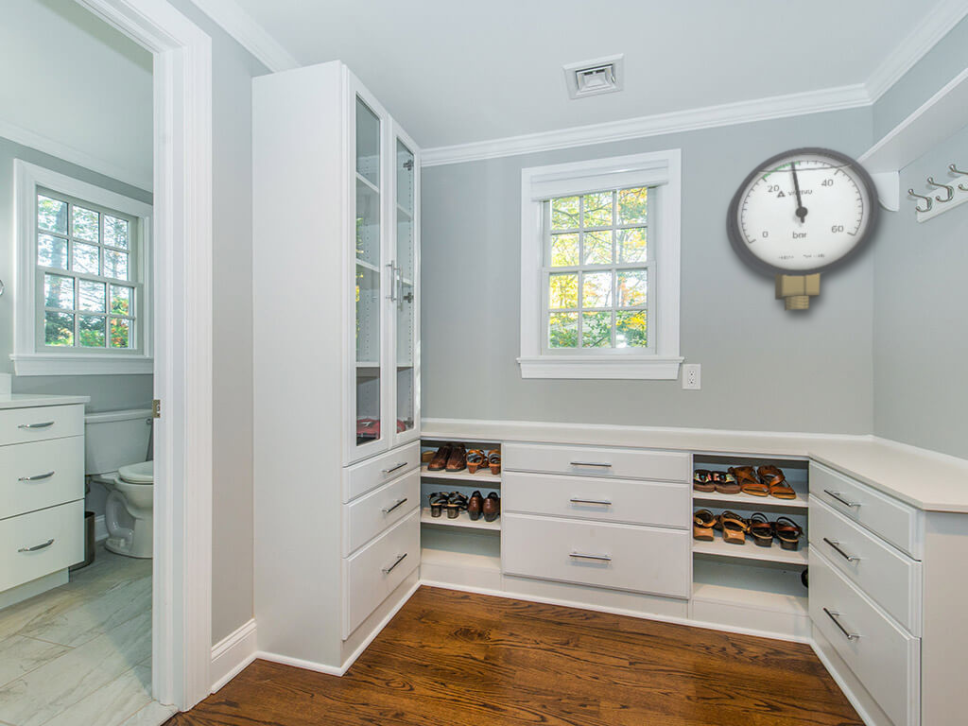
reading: 28 (bar)
